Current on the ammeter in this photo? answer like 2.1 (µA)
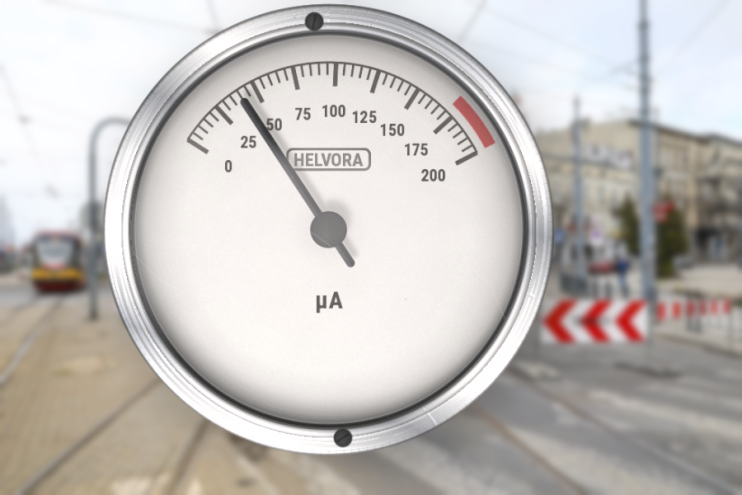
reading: 40 (µA)
